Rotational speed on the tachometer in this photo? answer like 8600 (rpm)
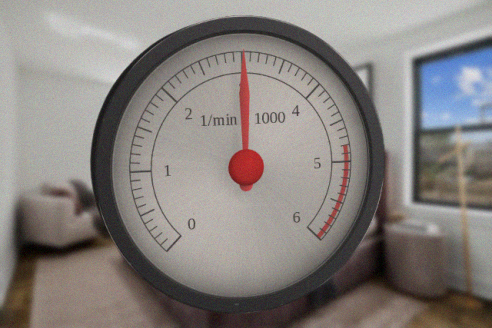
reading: 3000 (rpm)
